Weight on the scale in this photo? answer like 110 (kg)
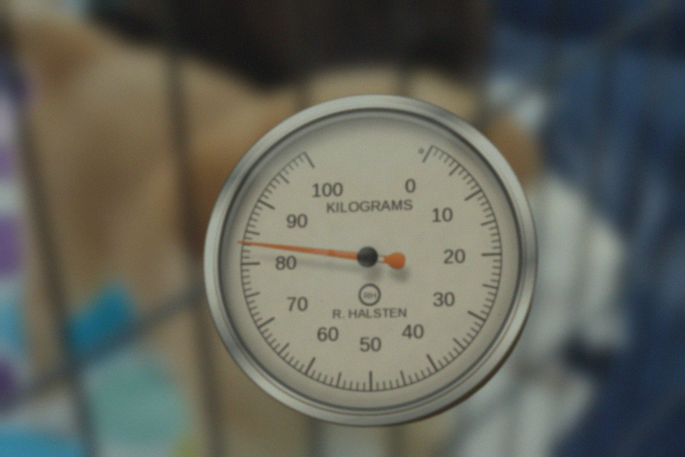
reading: 83 (kg)
